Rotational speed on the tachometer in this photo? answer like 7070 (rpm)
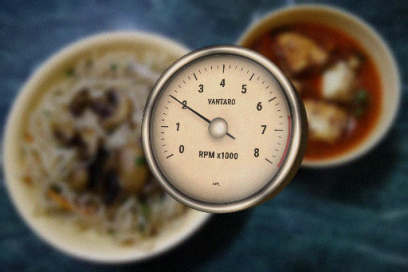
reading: 2000 (rpm)
